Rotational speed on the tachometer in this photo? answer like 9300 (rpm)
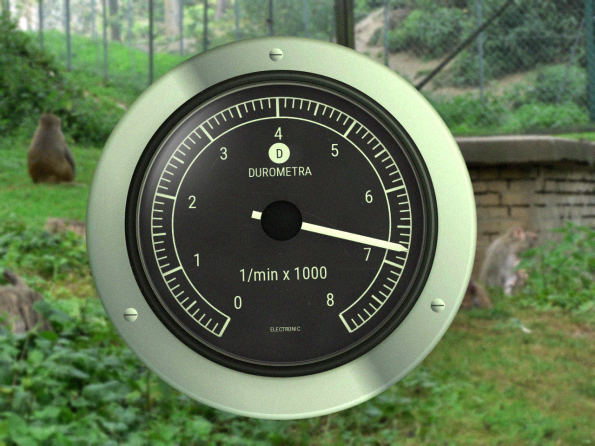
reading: 6800 (rpm)
